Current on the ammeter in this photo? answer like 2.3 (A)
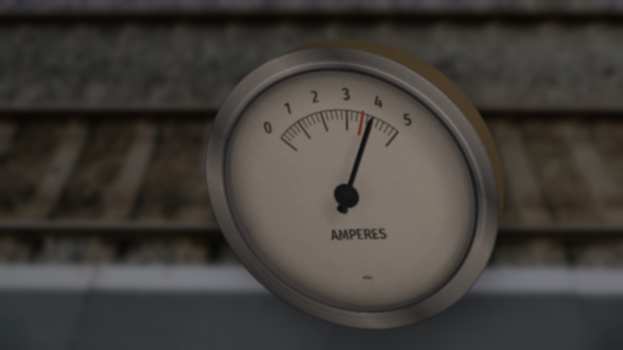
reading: 4 (A)
